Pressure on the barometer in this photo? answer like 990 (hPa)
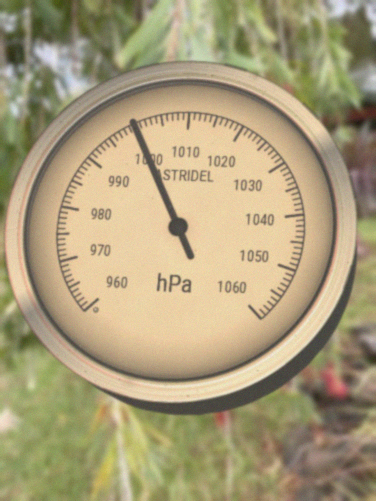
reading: 1000 (hPa)
